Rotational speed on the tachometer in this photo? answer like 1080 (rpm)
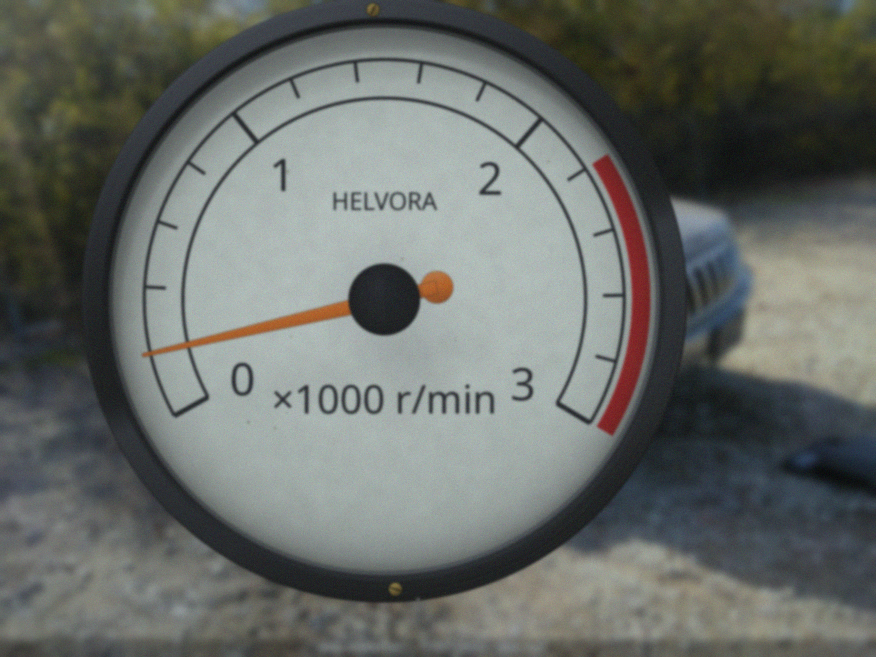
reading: 200 (rpm)
